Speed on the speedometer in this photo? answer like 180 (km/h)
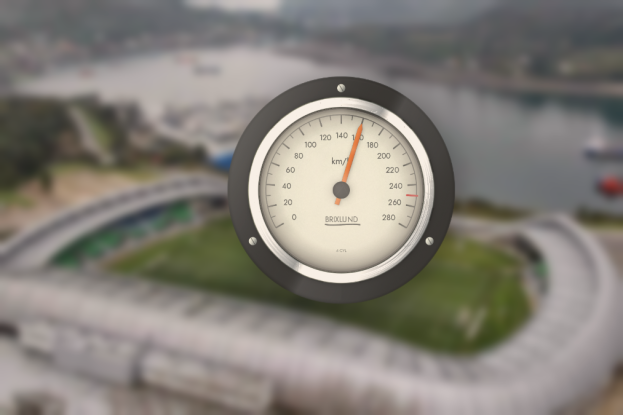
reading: 160 (km/h)
